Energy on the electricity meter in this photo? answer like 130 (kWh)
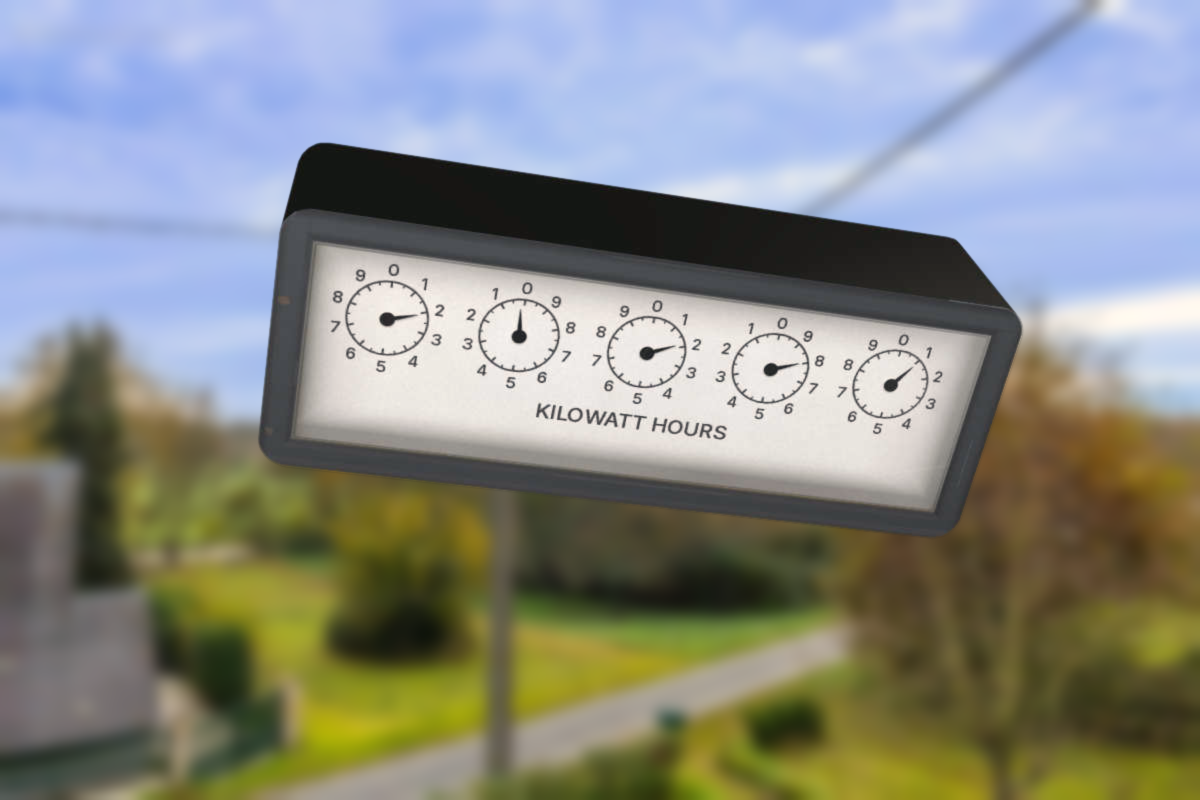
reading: 20181 (kWh)
